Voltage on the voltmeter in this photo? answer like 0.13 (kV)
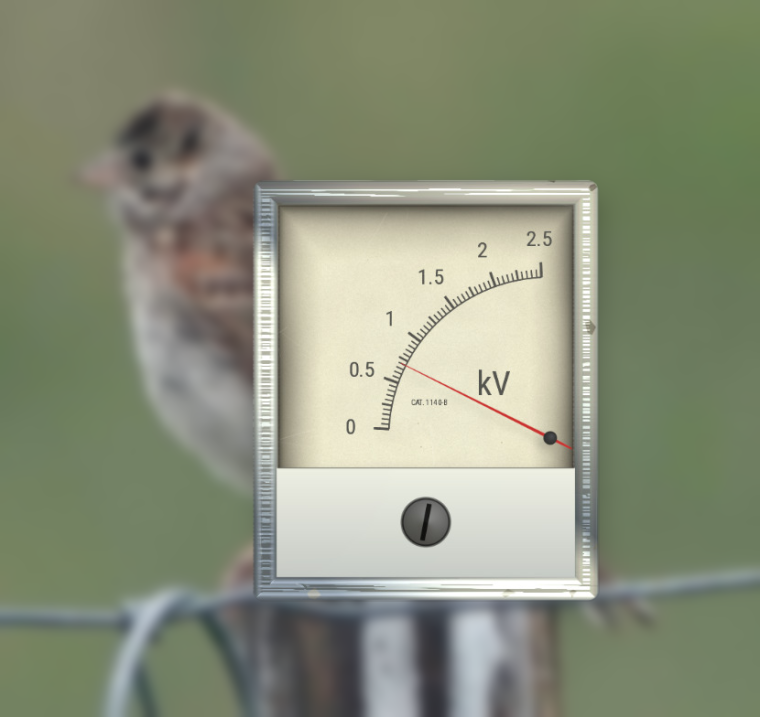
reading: 0.7 (kV)
